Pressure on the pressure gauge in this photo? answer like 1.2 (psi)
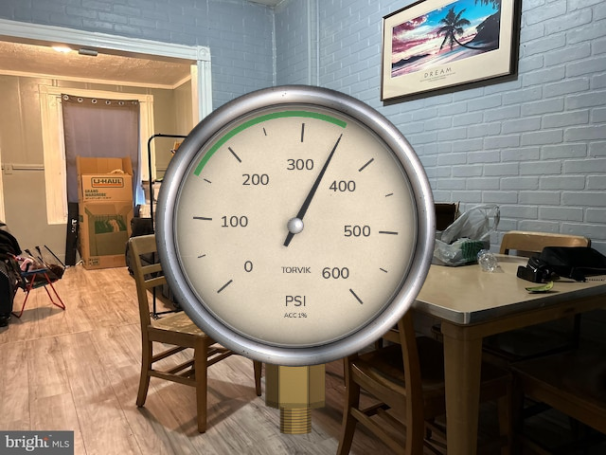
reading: 350 (psi)
